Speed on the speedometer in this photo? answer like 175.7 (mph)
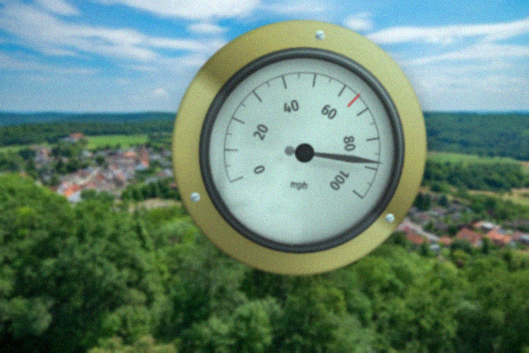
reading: 87.5 (mph)
